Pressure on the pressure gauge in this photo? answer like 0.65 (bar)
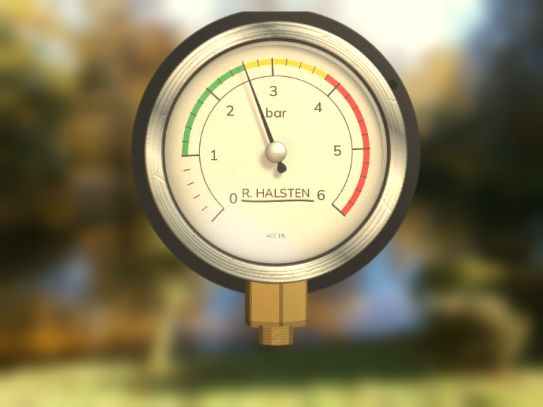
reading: 2.6 (bar)
